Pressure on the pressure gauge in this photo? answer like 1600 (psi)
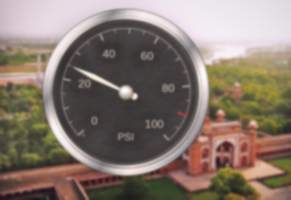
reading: 25 (psi)
